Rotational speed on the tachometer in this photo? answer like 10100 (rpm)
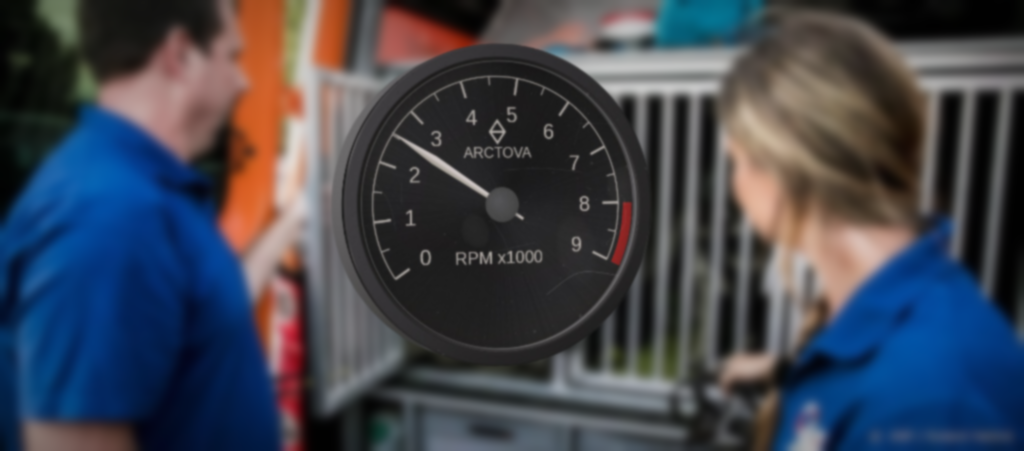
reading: 2500 (rpm)
